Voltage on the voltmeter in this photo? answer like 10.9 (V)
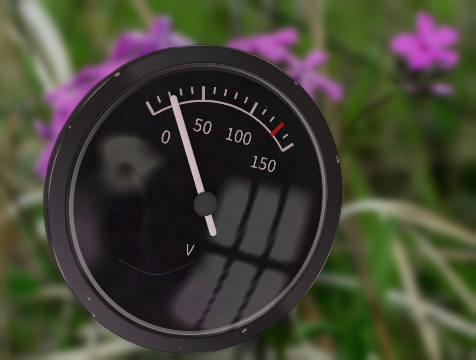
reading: 20 (V)
